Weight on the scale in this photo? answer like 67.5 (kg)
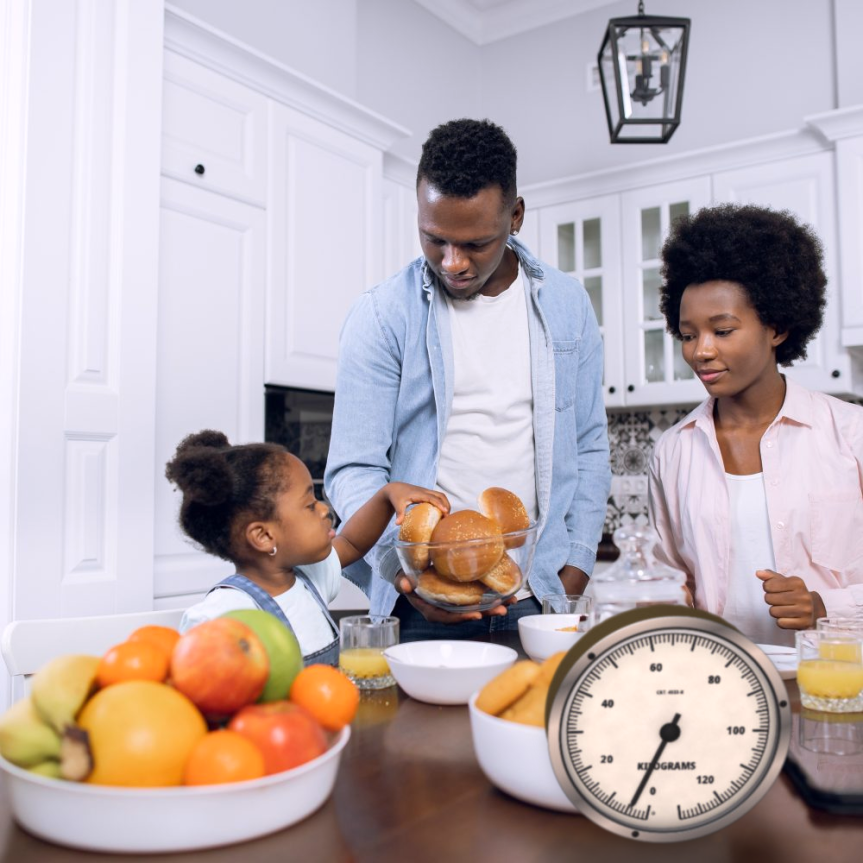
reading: 5 (kg)
